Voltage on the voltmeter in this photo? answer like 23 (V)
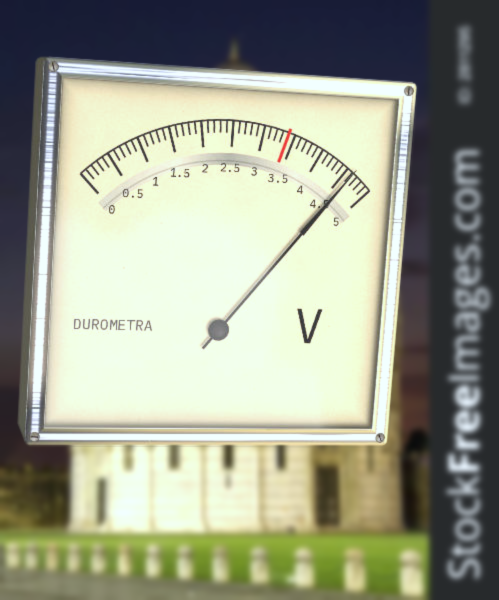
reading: 4.6 (V)
